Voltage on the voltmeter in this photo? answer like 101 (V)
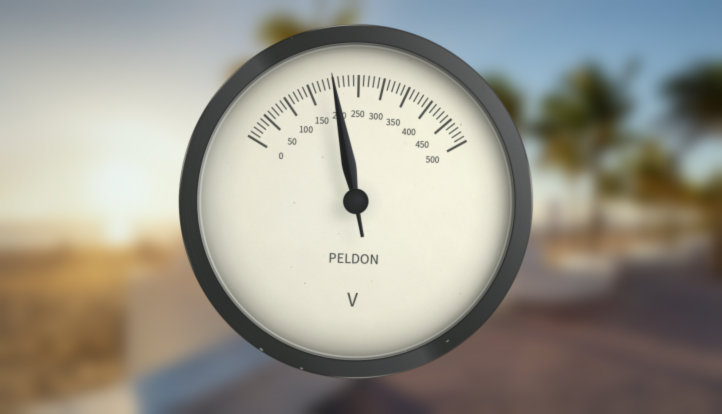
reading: 200 (V)
